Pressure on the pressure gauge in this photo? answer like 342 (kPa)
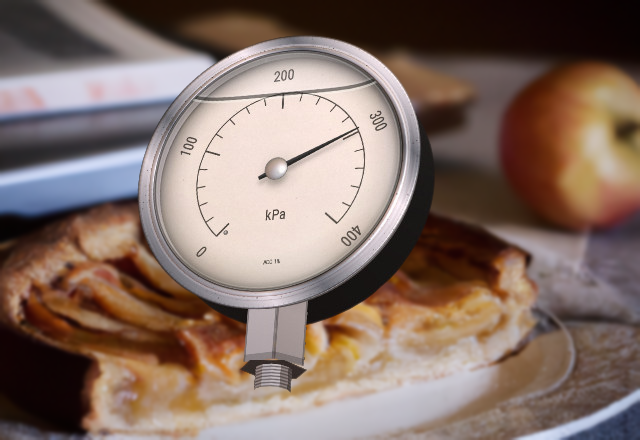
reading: 300 (kPa)
